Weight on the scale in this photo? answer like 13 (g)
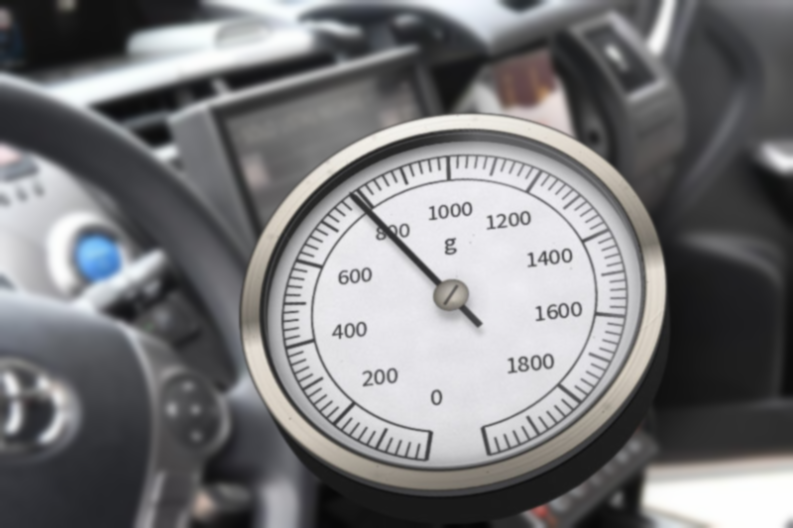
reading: 780 (g)
